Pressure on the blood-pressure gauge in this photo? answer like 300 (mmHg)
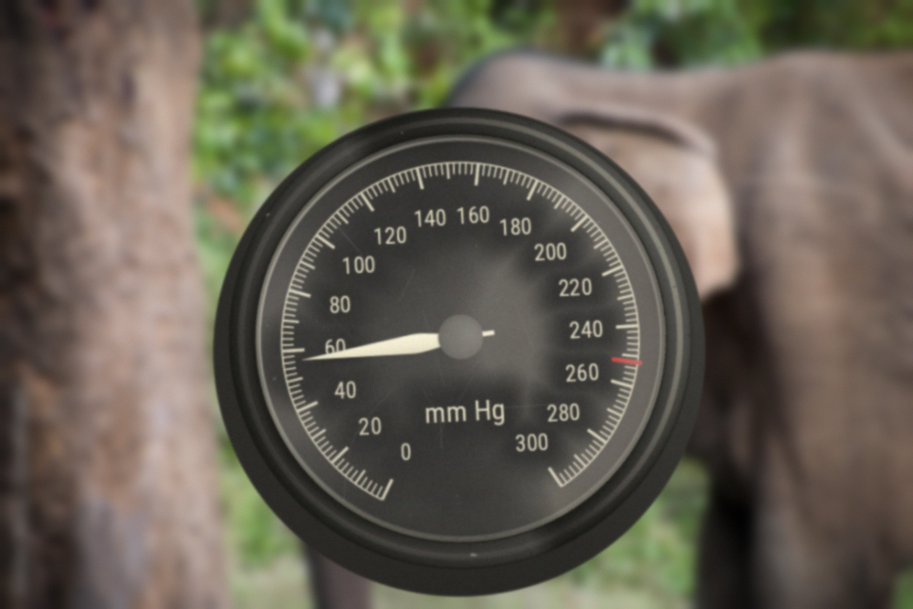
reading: 56 (mmHg)
